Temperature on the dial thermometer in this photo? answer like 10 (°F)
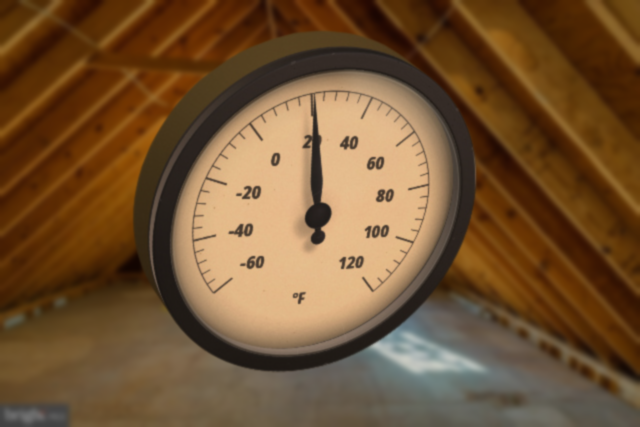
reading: 20 (°F)
